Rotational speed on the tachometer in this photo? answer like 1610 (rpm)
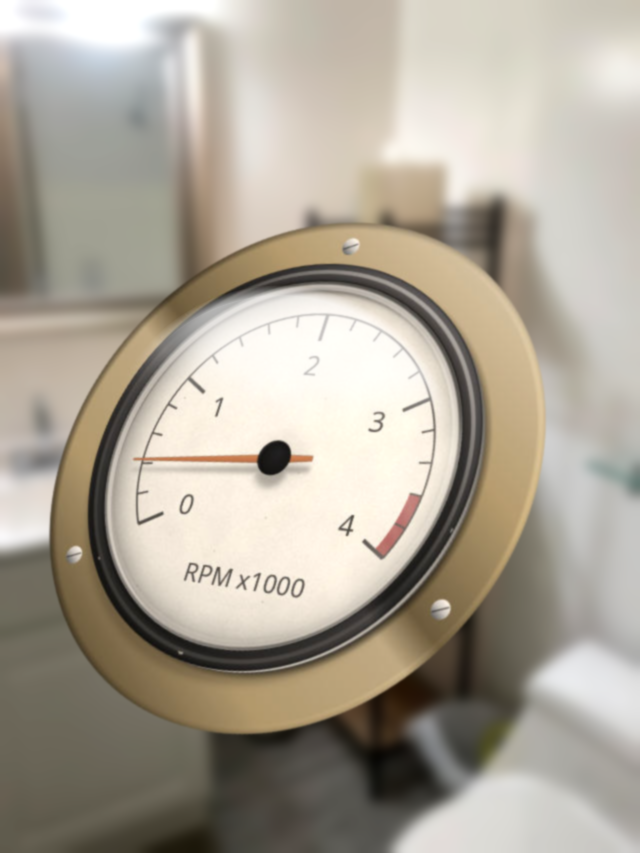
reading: 400 (rpm)
